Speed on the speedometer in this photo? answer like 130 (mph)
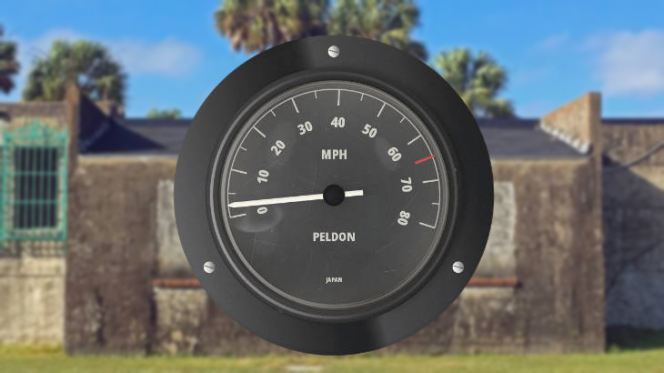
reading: 2.5 (mph)
